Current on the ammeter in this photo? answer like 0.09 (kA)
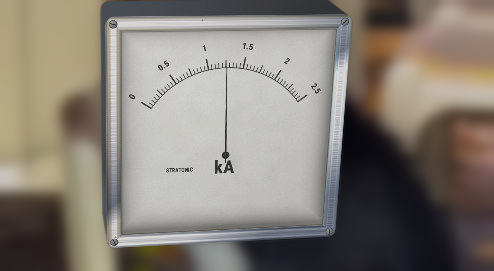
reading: 1.25 (kA)
